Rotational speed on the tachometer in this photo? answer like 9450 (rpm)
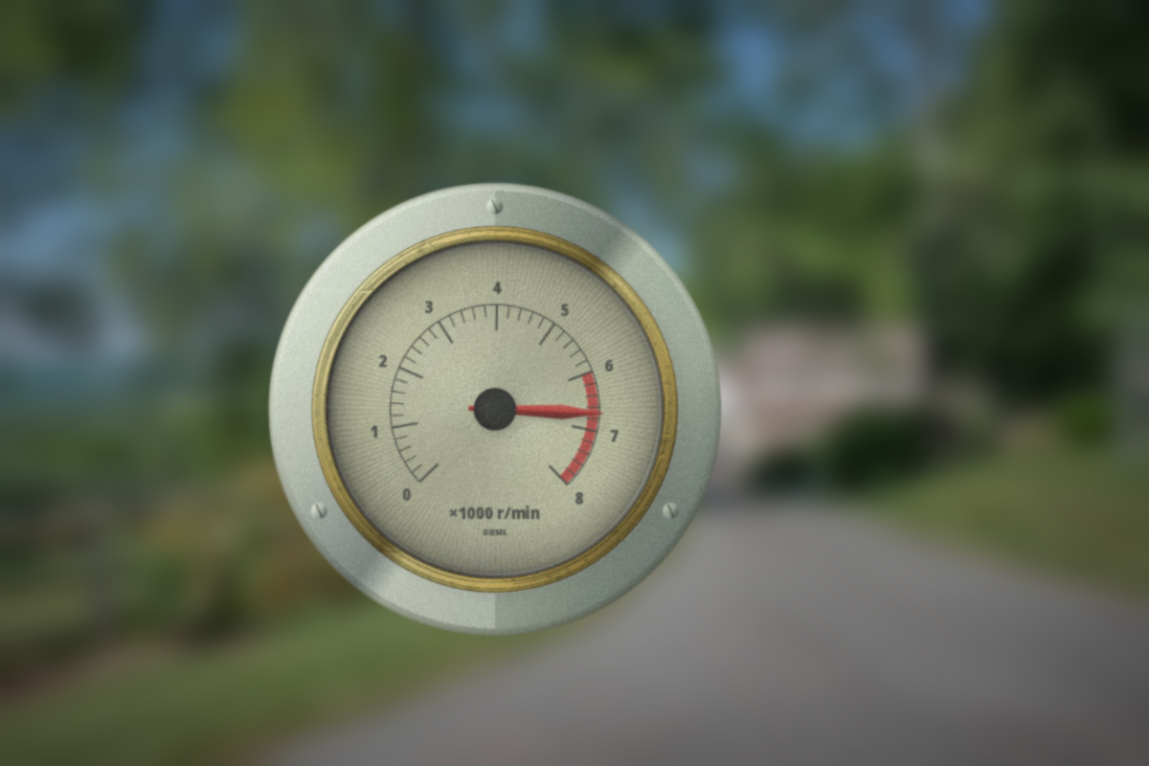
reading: 6700 (rpm)
